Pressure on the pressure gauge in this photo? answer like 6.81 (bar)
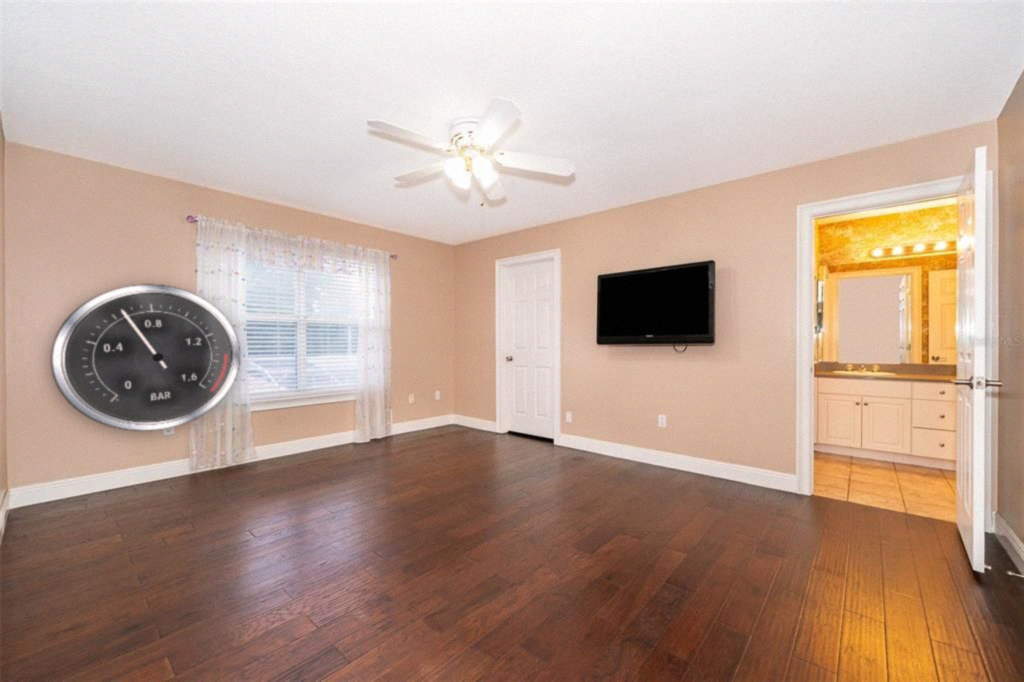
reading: 0.65 (bar)
